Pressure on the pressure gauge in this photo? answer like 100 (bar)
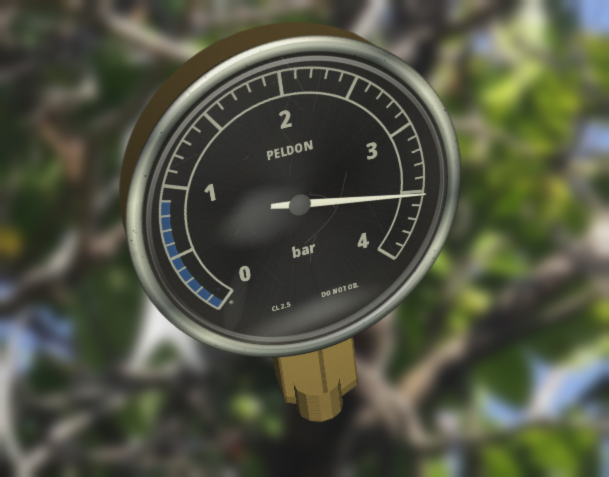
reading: 3.5 (bar)
